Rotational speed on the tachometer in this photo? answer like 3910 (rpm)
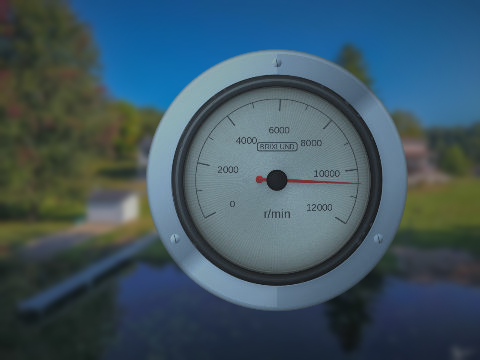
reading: 10500 (rpm)
